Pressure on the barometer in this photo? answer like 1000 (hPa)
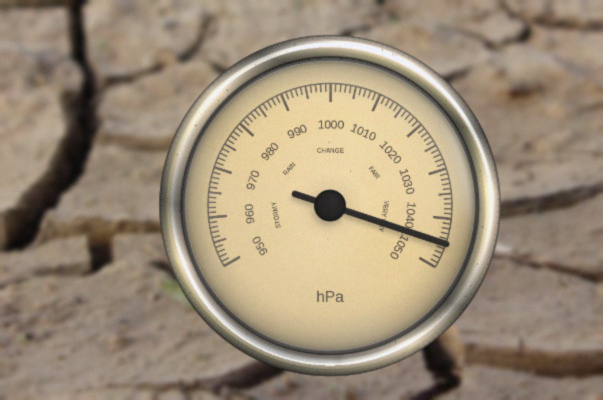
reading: 1045 (hPa)
